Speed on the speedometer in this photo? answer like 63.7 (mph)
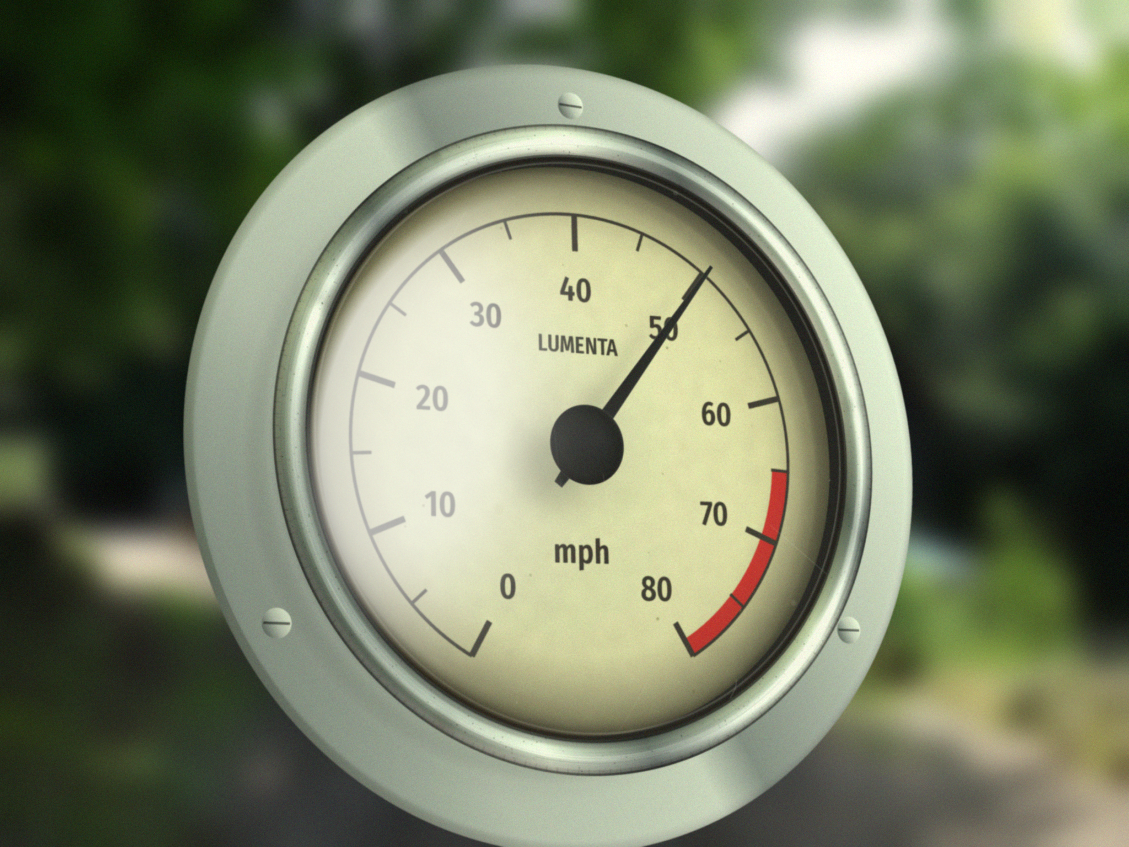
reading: 50 (mph)
